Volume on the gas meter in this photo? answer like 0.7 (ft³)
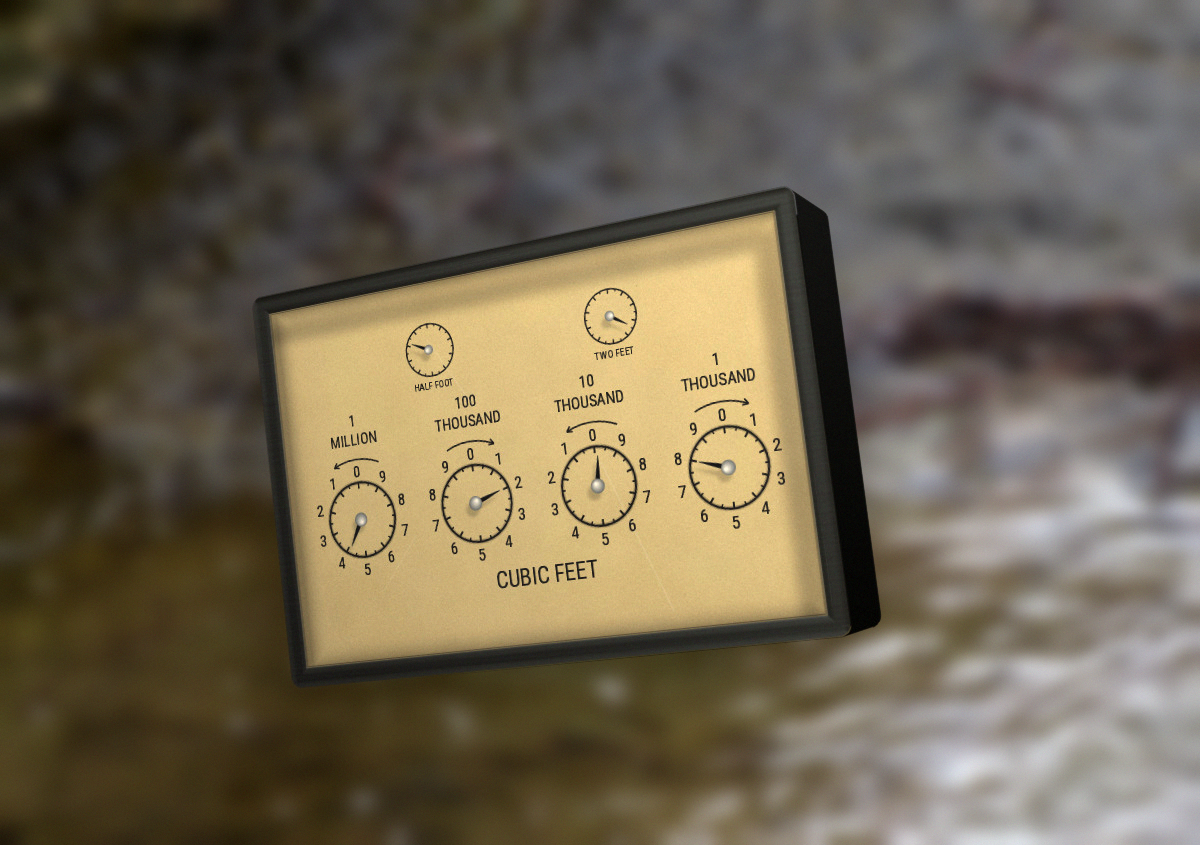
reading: 419800 (ft³)
